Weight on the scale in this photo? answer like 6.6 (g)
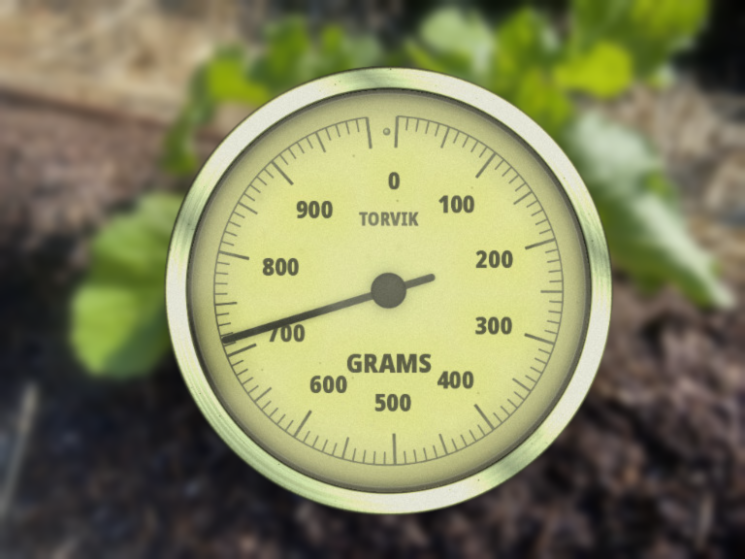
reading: 715 (g)
